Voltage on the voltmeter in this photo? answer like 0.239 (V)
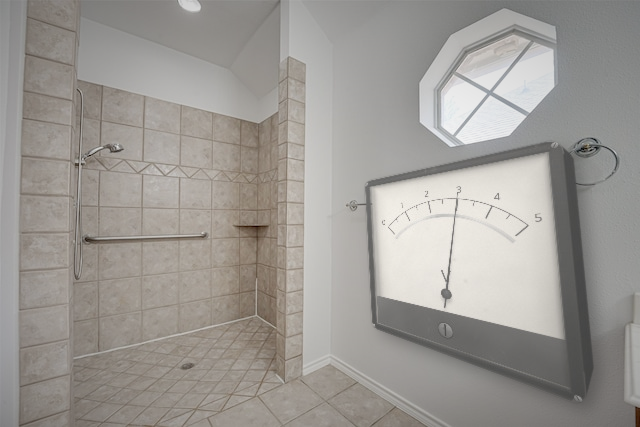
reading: 3 (V)
